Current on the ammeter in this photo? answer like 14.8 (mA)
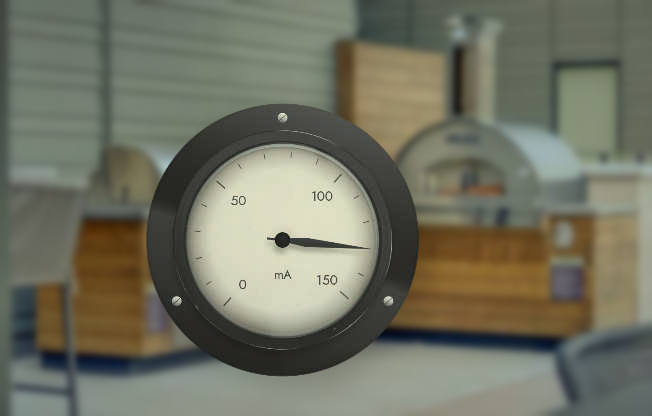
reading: 130 (mA)
